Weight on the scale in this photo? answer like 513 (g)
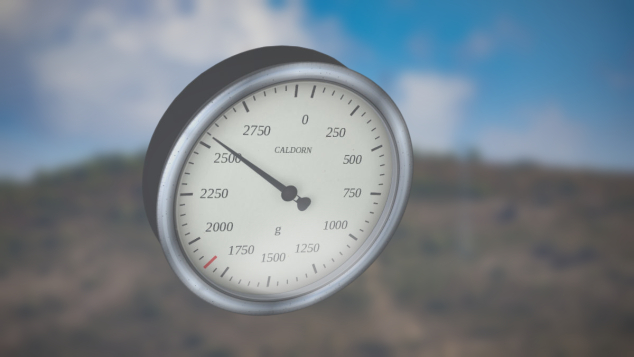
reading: 2550 (g)
